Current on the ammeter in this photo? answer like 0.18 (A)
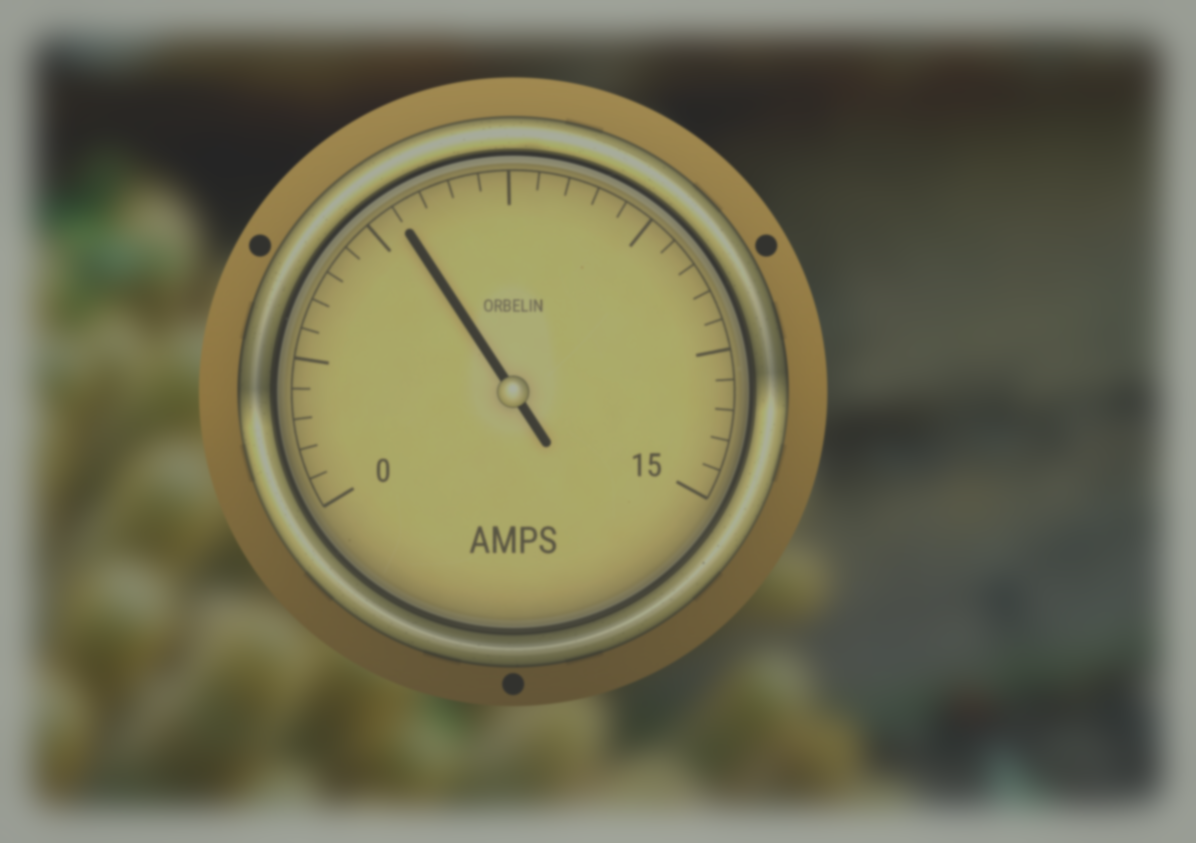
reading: 5.5 (A)
